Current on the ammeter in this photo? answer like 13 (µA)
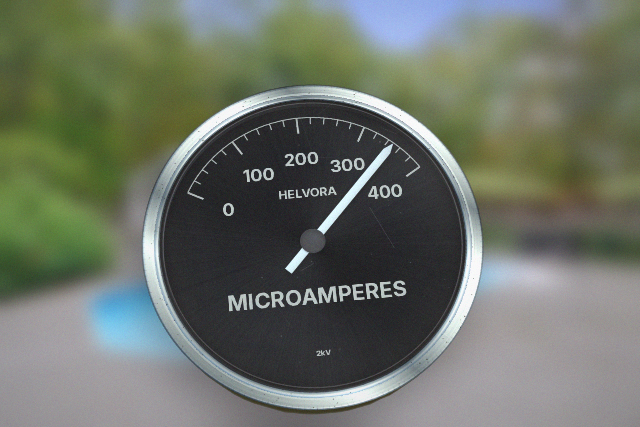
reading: 350 (µA)
